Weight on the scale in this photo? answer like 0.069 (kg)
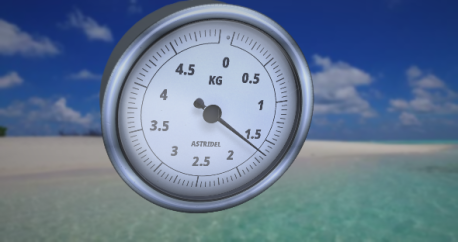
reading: 1.65 (kg)
